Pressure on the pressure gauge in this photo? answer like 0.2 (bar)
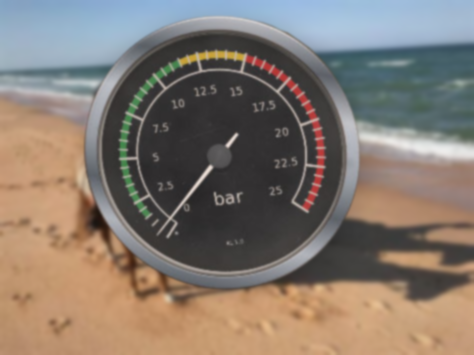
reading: 0.5 (bar)
